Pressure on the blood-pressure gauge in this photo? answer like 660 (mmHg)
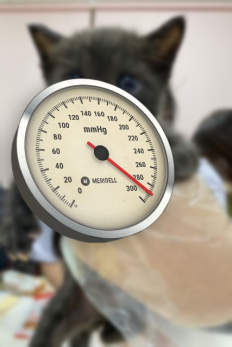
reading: 290 (mmHg)
